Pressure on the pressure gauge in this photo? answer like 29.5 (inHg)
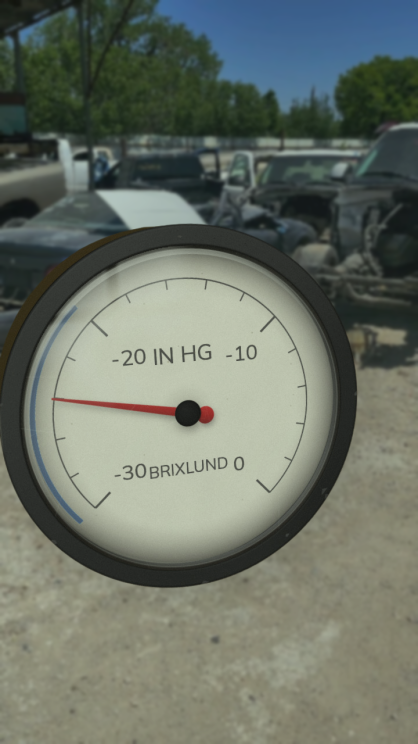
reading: -24 (inHg)
